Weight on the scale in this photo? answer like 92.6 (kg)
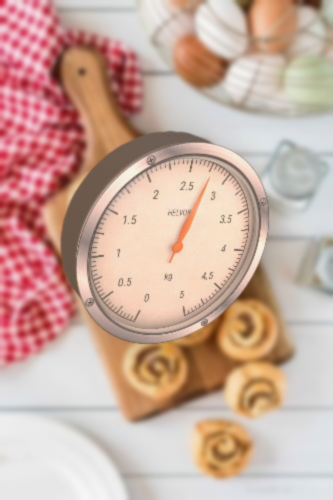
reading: 2.75 (kg)
